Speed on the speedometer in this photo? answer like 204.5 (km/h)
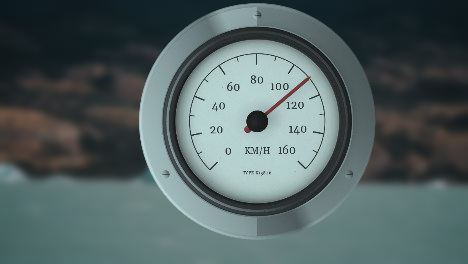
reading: 110 (km/h)
